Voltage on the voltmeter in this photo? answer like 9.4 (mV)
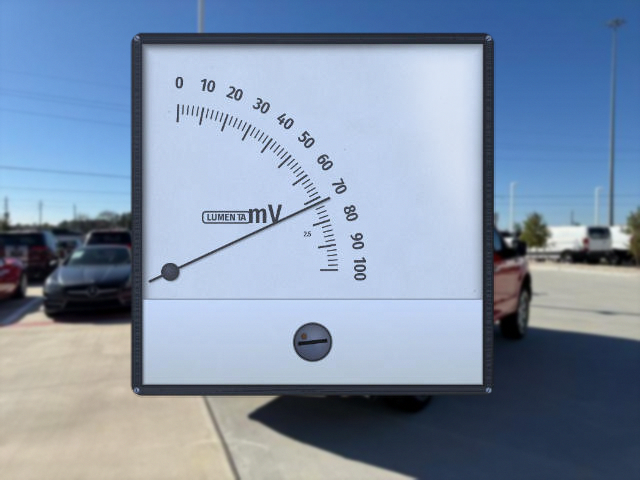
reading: 72 (mV)
